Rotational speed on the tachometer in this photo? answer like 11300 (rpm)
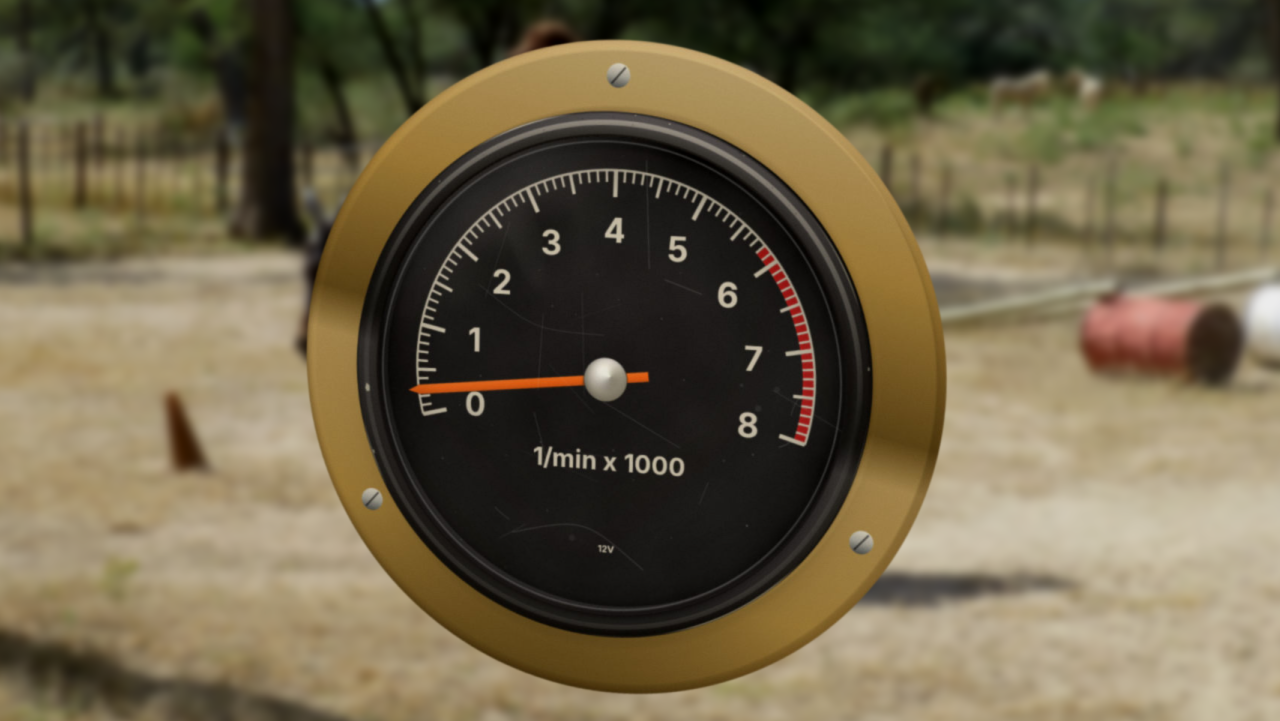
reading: 300 (rpm)
